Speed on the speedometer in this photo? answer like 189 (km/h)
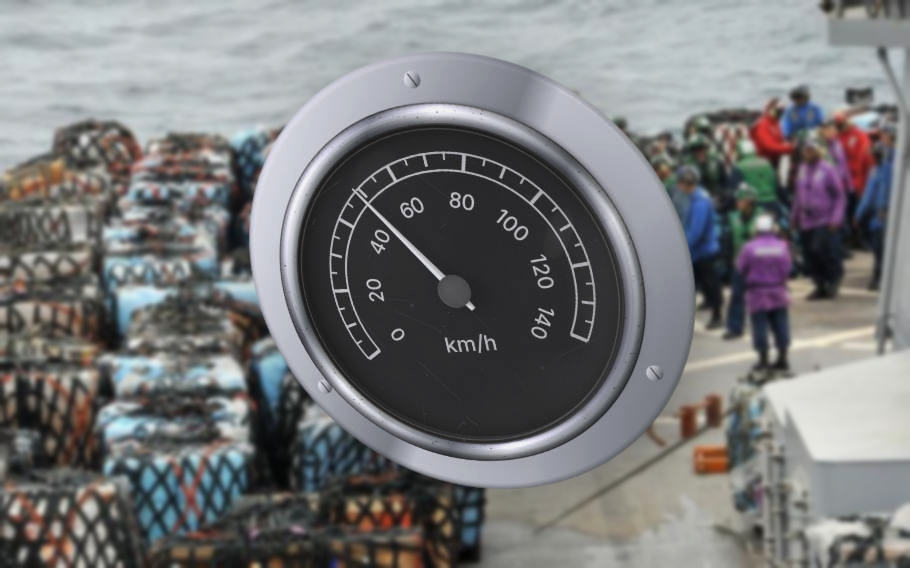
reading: 50 (km/h)
